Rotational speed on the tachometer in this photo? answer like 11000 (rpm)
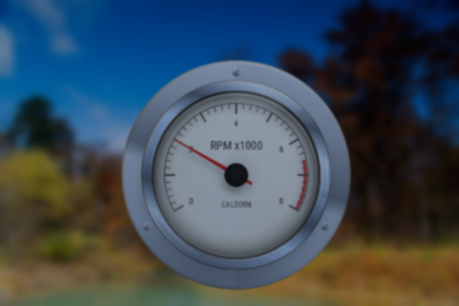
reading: 2000 (rpm)
